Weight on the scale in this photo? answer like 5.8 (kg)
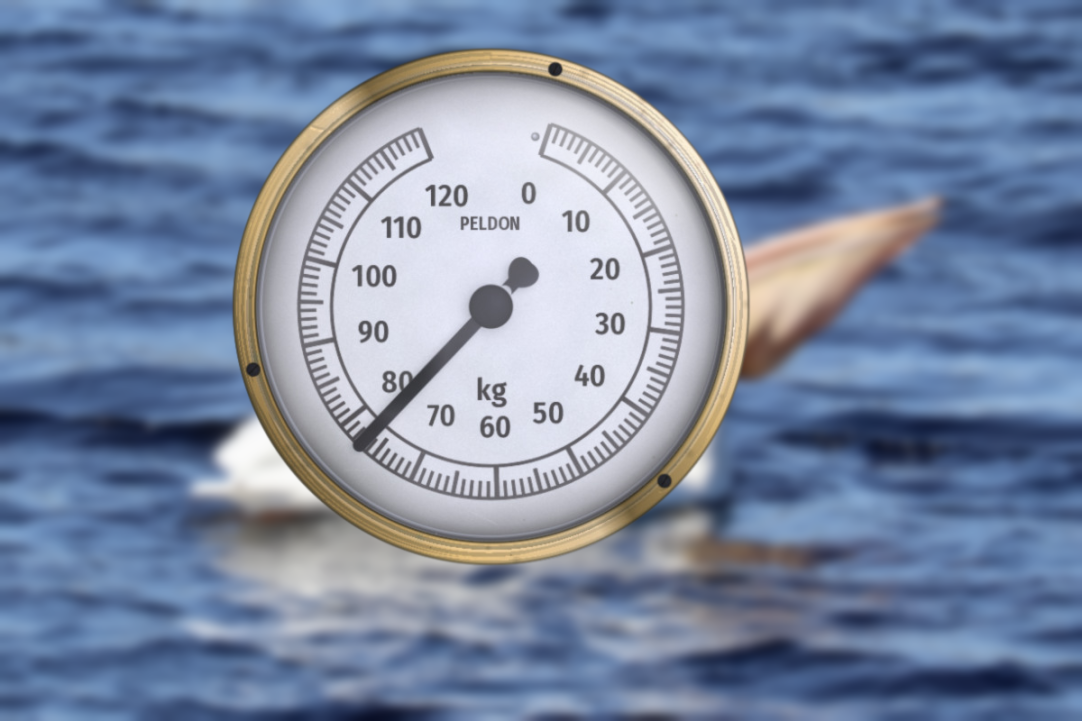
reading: 77 (kg)
